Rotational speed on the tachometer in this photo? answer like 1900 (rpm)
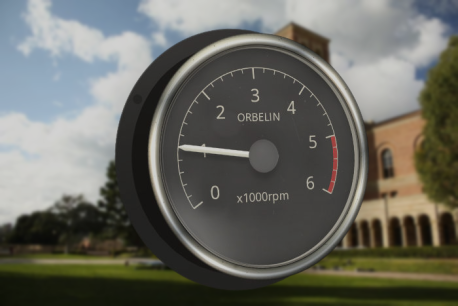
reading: 1000 (rpm)
